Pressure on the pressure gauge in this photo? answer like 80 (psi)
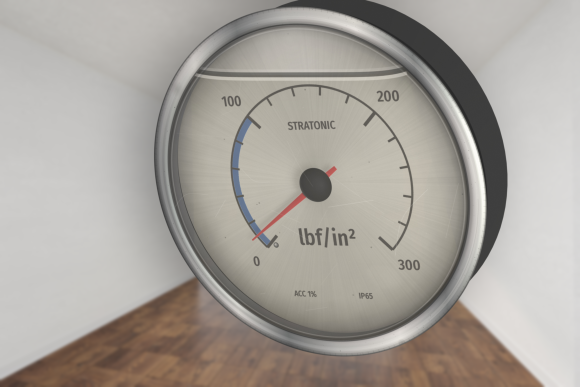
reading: 10 (psi)
